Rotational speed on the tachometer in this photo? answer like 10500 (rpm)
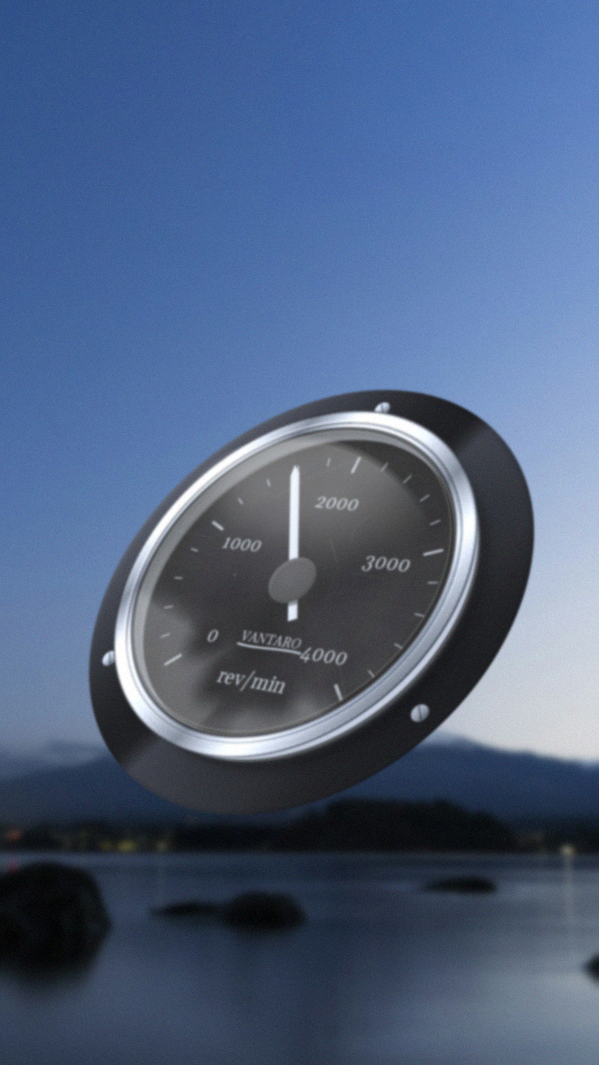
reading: 1600 (rpm)
